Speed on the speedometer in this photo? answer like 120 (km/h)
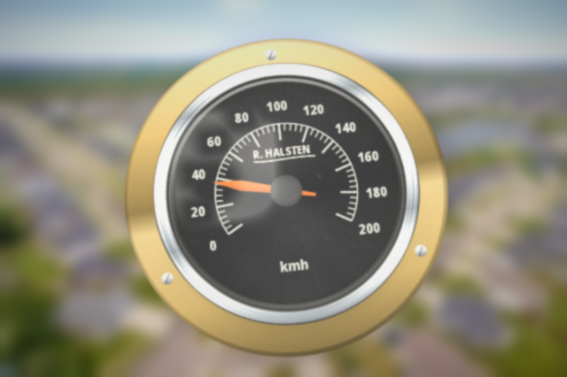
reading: 36 (km/h)
